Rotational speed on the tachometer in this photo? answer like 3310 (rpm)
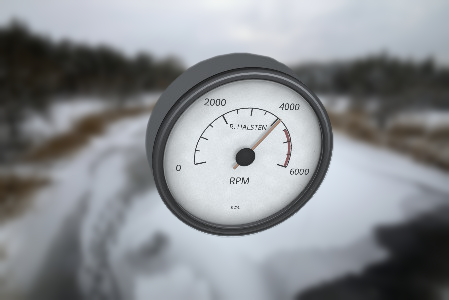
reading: 4000 (rpm)
